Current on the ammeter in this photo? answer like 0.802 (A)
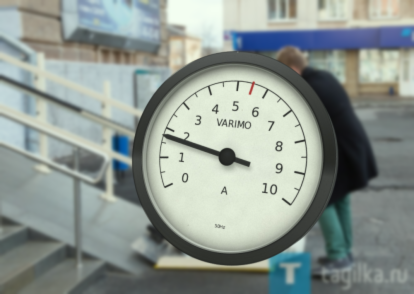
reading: 1.75 (A)
